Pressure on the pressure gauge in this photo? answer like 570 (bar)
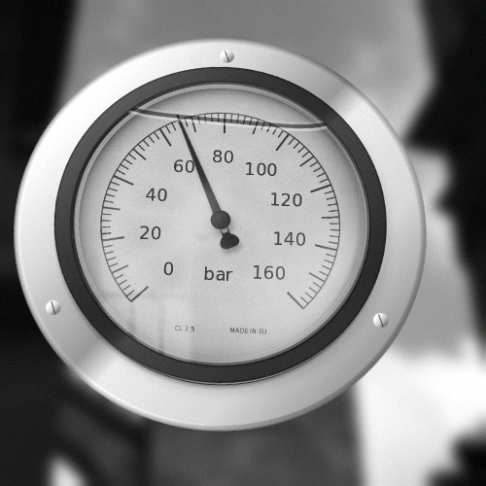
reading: 66 (bar)
